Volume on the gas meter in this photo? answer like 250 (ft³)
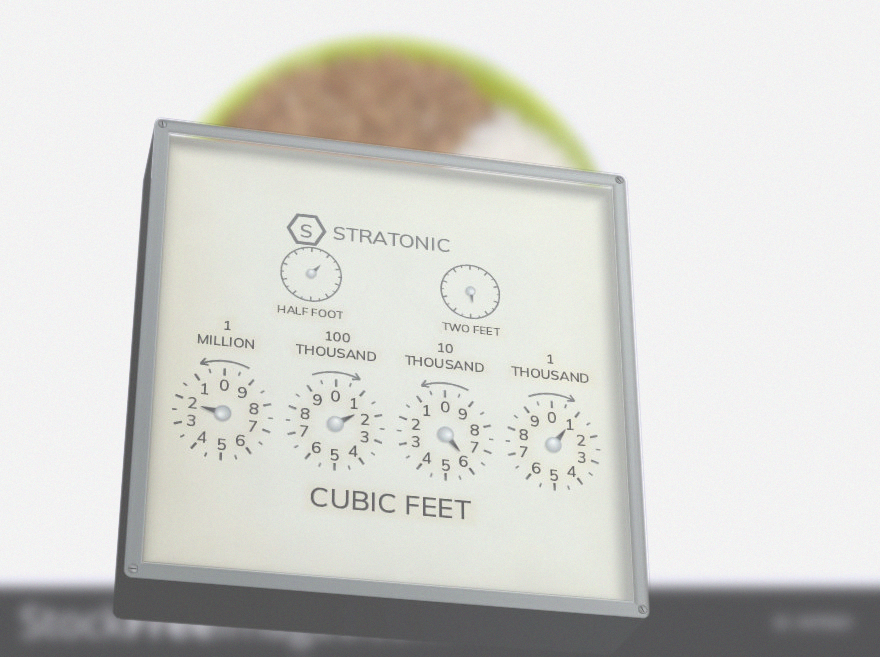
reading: 216100 (ft³)
